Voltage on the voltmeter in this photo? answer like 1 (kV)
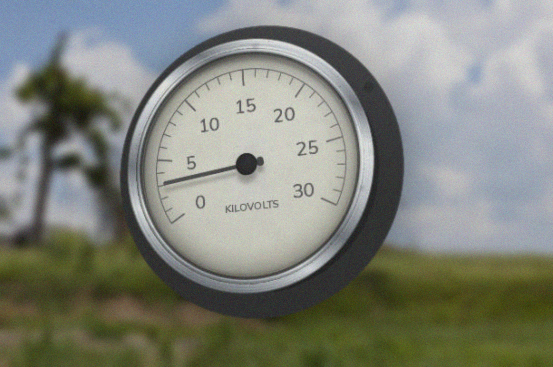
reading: 3 (kV)
